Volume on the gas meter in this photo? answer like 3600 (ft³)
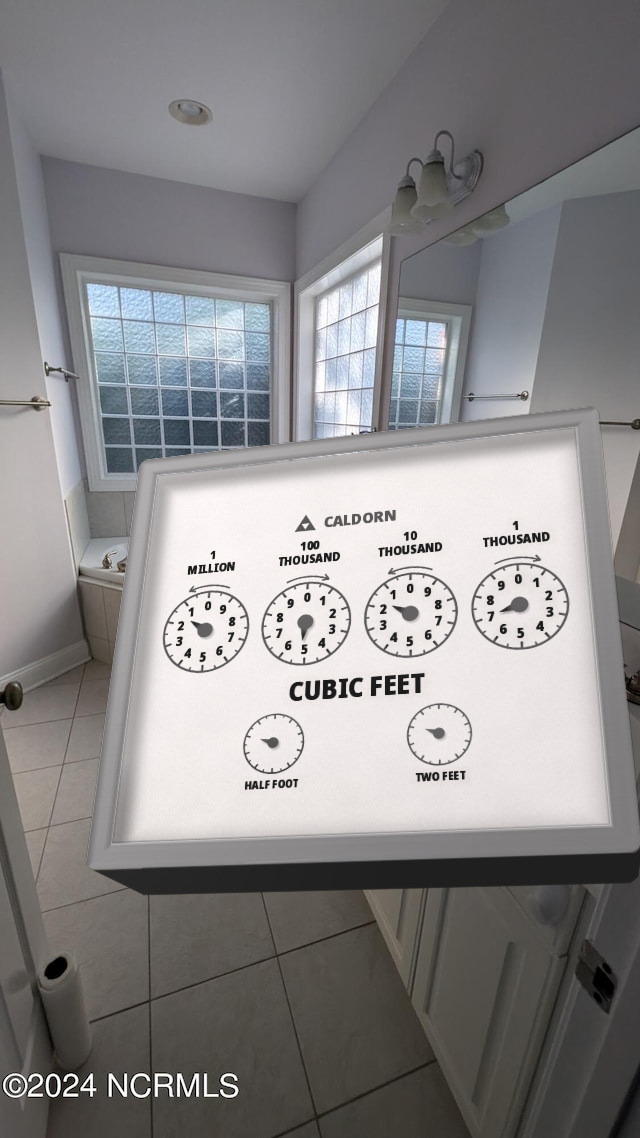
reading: 151700 (ft³)
